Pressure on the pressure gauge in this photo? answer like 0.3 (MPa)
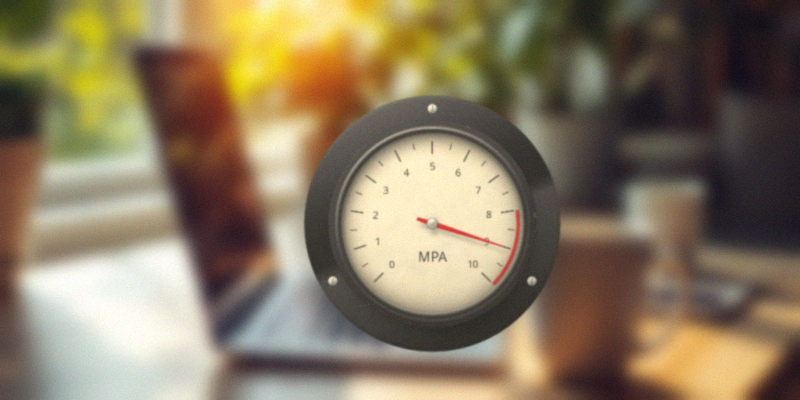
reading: 9 (MPa)
